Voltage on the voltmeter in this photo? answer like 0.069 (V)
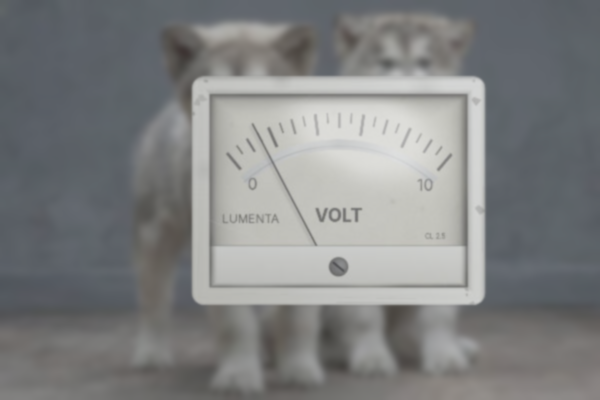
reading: 1.5 (V)
